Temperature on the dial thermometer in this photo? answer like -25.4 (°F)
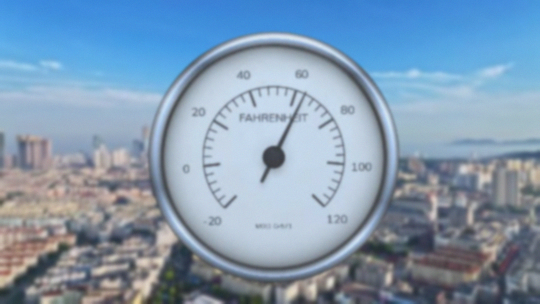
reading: 64 (°F)
